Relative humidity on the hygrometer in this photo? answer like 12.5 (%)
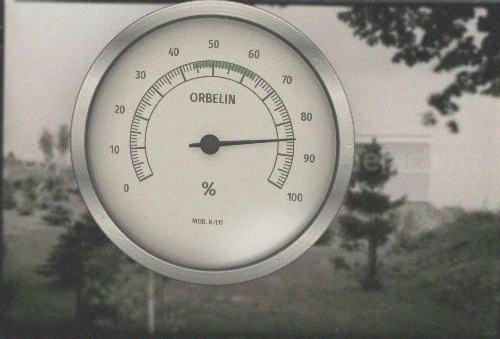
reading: 85 (%)
